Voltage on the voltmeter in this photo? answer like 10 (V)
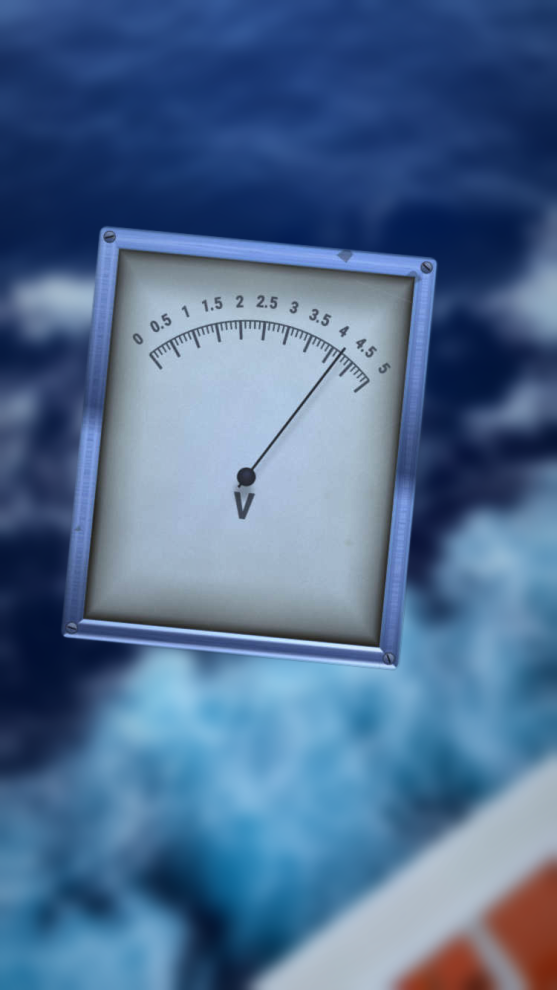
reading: 4.2 (V)
